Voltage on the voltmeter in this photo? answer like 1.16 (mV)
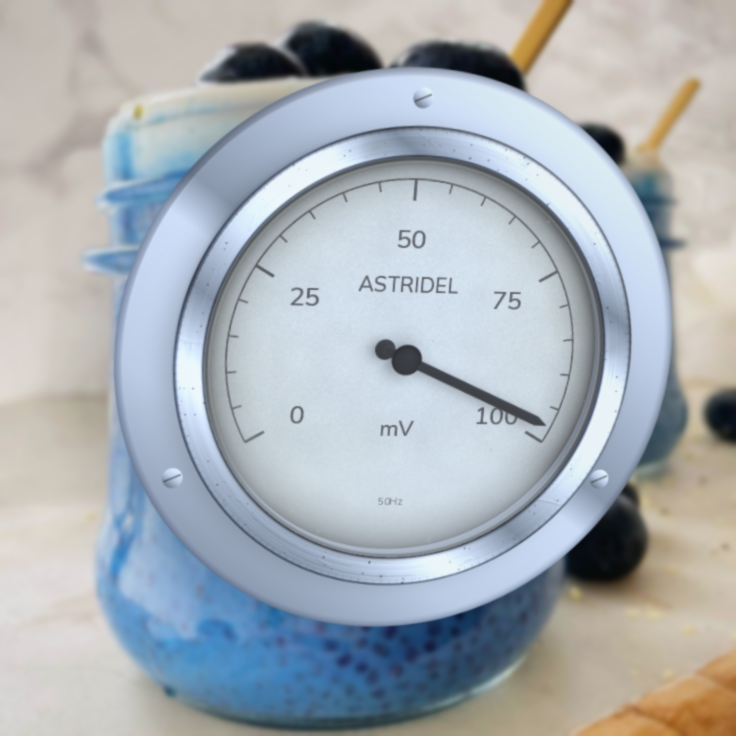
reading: 97.5 (mV)
